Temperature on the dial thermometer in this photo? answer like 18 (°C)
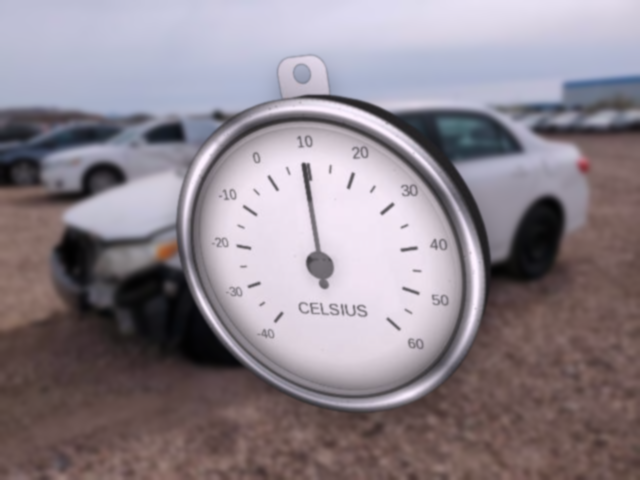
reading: 10 (°C)
